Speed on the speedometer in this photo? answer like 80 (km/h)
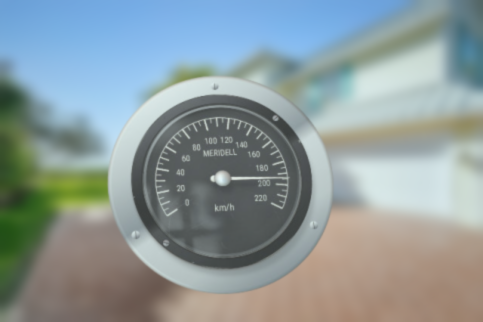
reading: 195 (km/h)
